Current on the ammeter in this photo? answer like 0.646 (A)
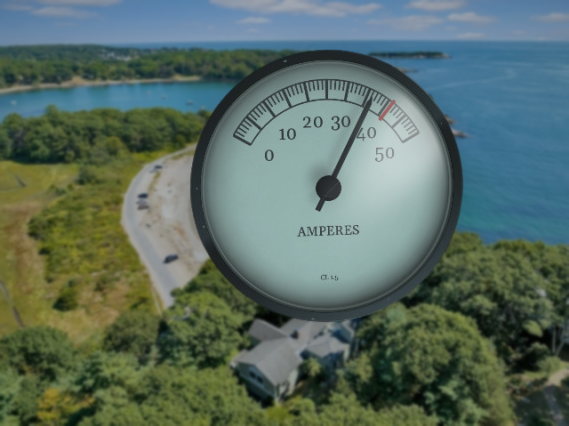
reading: 36 (A)
